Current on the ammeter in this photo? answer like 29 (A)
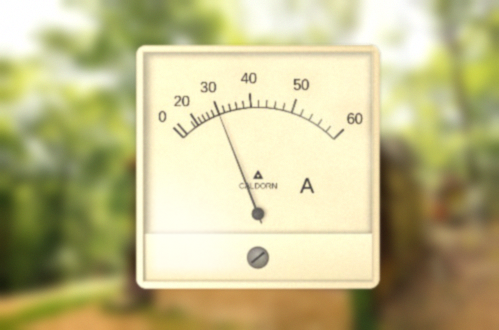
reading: 30 (A)
